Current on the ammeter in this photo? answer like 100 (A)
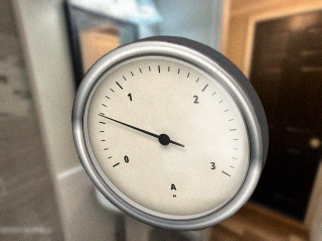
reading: 0.6 (A)
